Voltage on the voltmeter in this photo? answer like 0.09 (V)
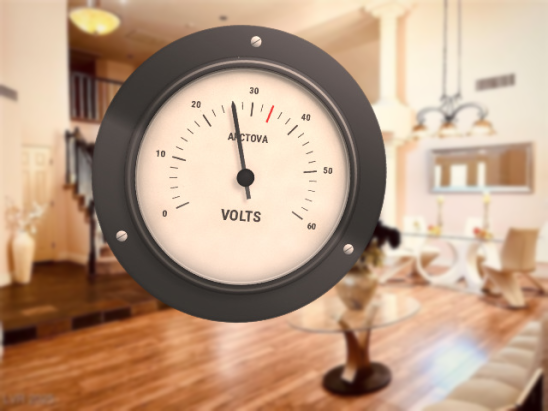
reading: 26 (V)
